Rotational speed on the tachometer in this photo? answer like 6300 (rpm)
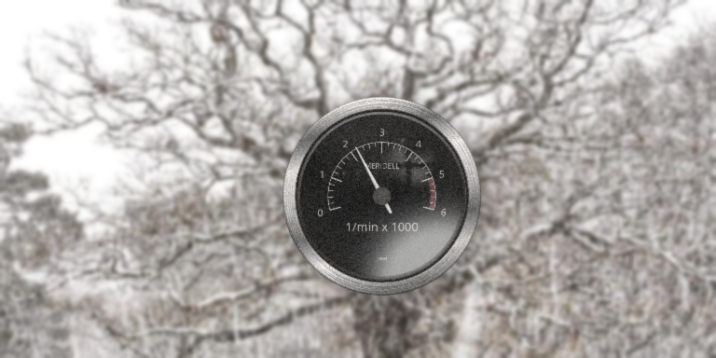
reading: 2200 (rpm)
